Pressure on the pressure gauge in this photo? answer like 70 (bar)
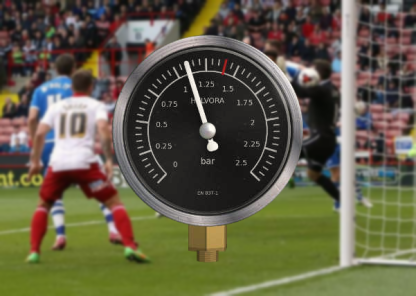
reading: 1.1 (bar)
